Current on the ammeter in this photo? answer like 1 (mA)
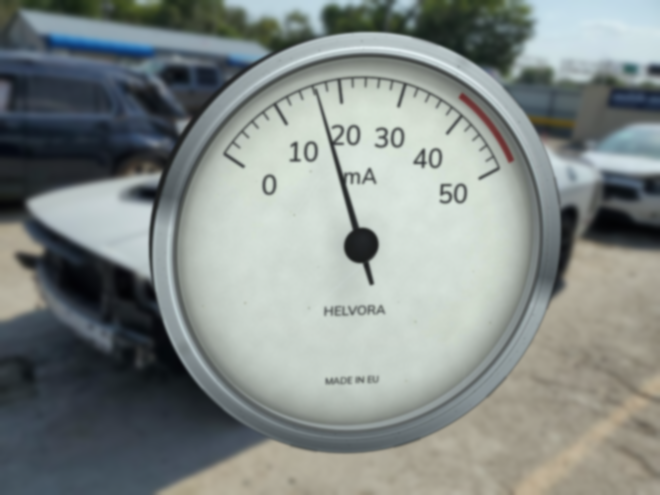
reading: 16 (mA)
